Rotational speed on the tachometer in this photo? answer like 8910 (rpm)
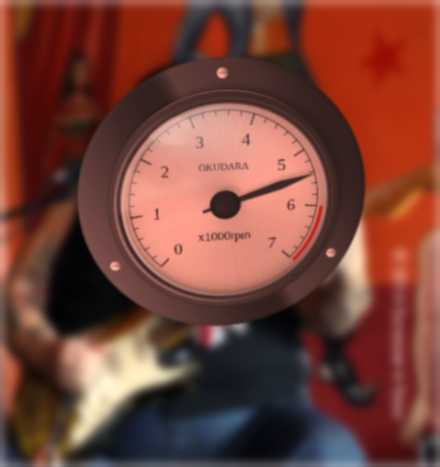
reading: 5400 (rpm)
